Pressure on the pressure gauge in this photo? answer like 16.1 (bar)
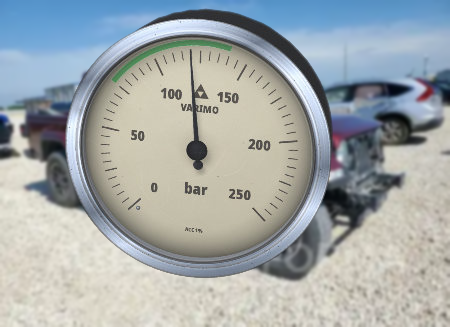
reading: 120 (bar)
